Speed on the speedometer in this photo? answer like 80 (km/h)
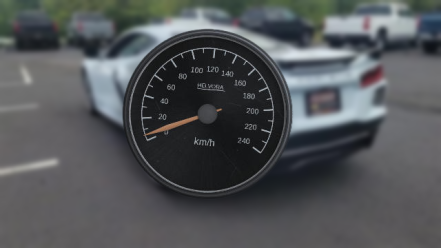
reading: 5 (km/h)
